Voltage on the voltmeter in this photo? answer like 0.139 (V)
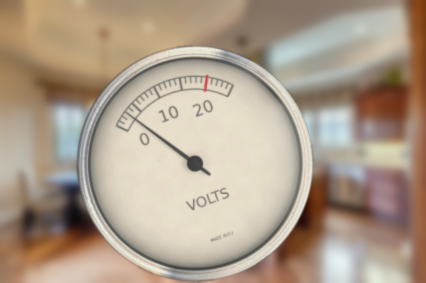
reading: 3 (V)
